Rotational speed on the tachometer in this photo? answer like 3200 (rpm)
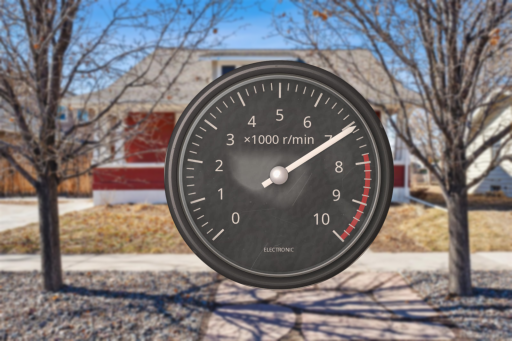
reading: 7100 (rpm)
